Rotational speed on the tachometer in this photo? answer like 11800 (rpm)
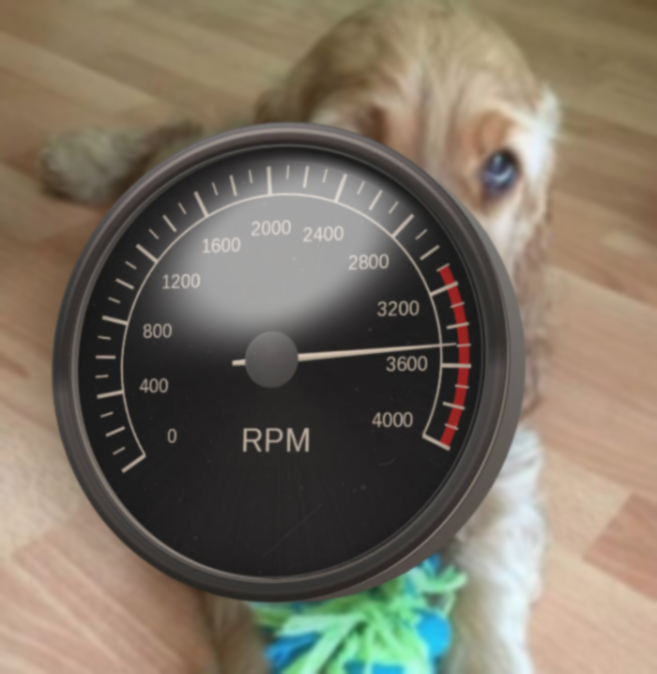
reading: 3500 (rpm)
